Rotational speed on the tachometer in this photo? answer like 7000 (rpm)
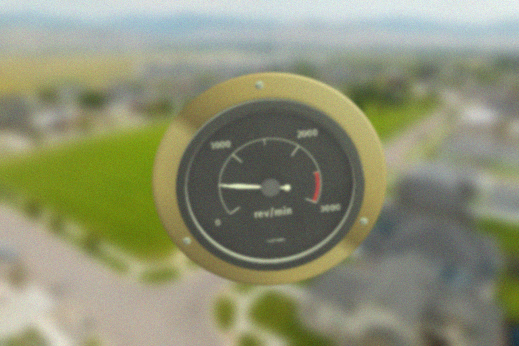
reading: 500 (rpm)
